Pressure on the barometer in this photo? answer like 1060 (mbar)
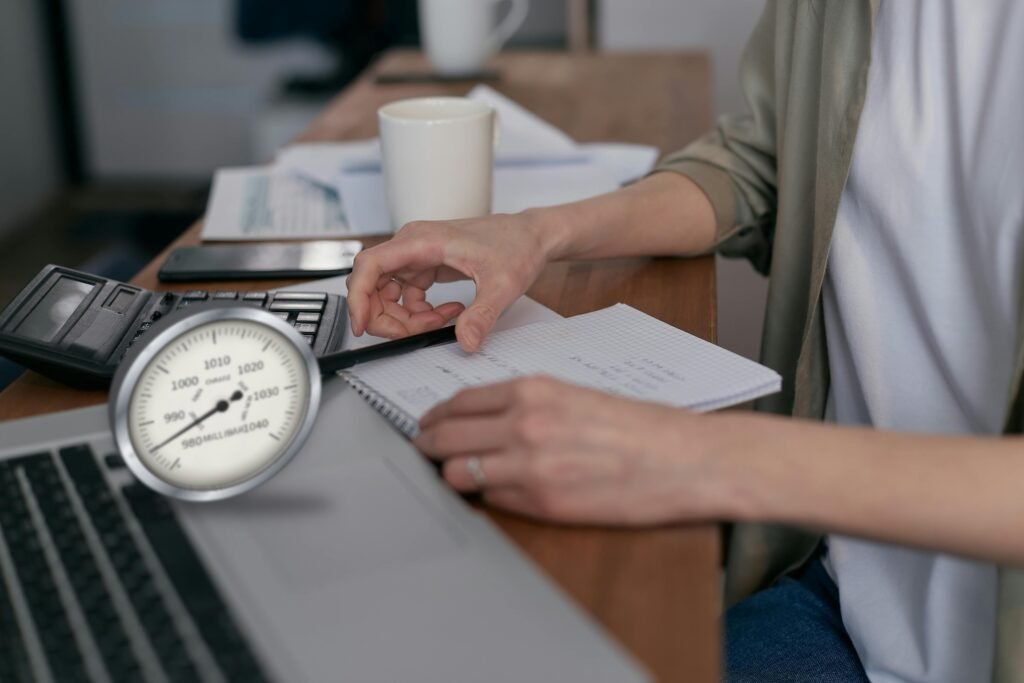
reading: 985 (mbar)
